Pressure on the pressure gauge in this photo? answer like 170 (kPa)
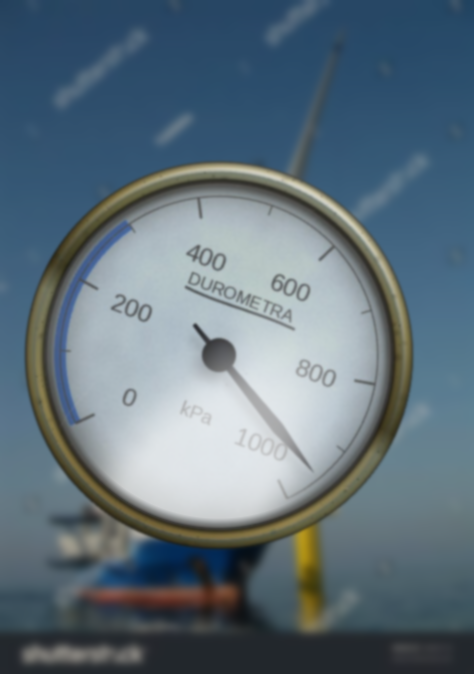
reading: 950 (kPa)
